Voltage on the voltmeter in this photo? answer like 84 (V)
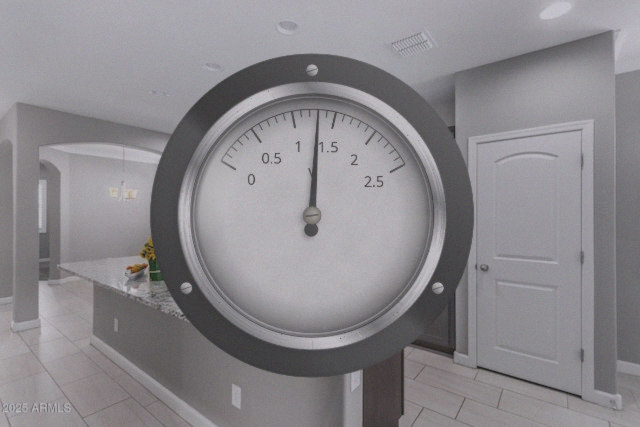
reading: 1.3 (V)
